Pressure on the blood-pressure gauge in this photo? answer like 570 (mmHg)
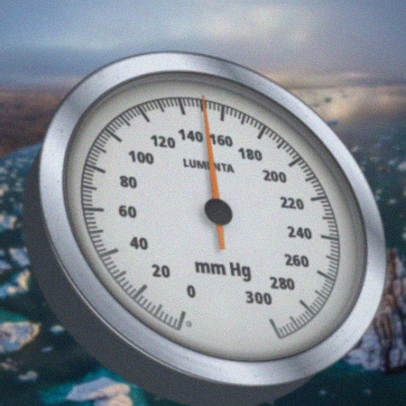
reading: 150 (mmHg)
